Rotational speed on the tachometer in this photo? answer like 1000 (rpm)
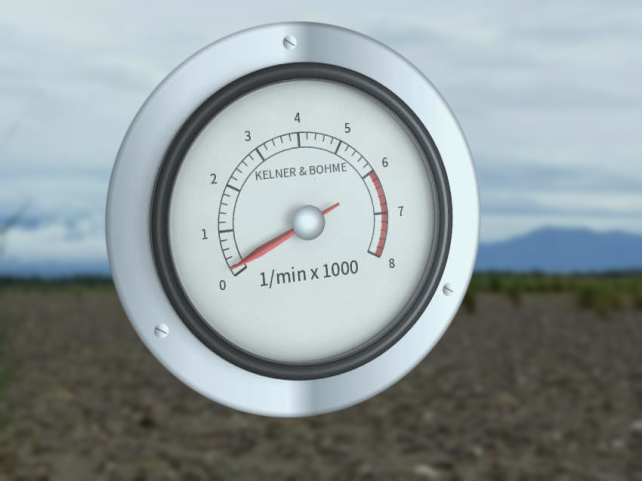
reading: 200 (rpm)
